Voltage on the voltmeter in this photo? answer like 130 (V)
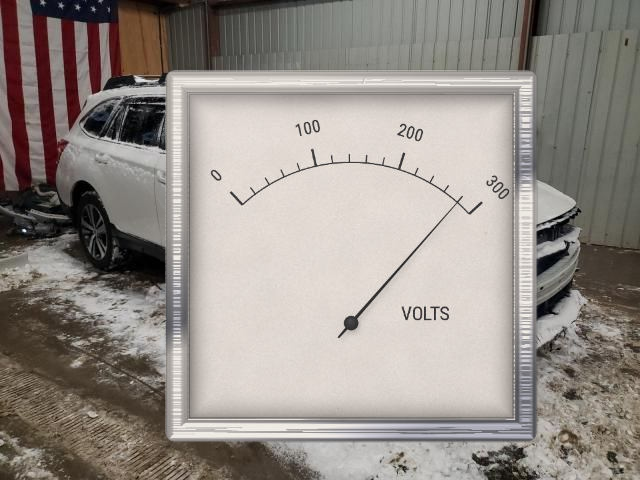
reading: 280 (V)
